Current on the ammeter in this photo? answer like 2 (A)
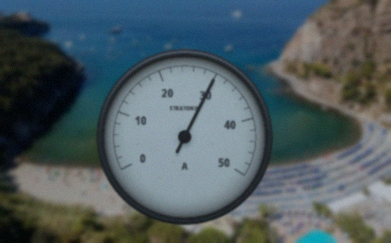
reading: 30 (A)
